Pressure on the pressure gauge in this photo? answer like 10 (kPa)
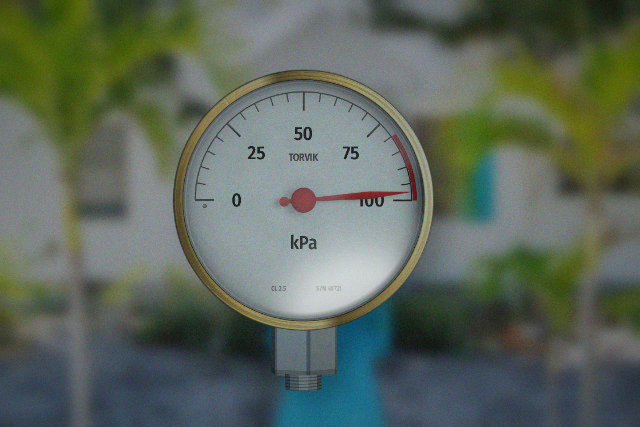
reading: 97.5 (kPa)
